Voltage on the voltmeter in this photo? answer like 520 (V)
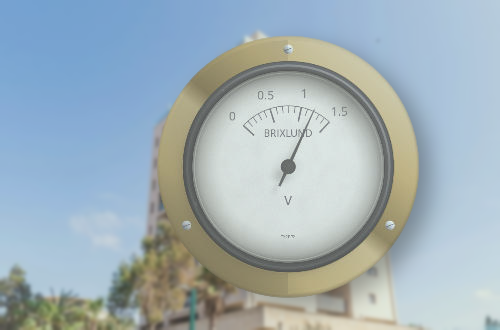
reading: 1.2 (V)
